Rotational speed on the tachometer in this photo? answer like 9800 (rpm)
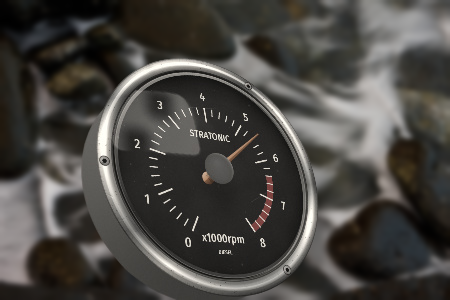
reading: 5400 (rpm)
